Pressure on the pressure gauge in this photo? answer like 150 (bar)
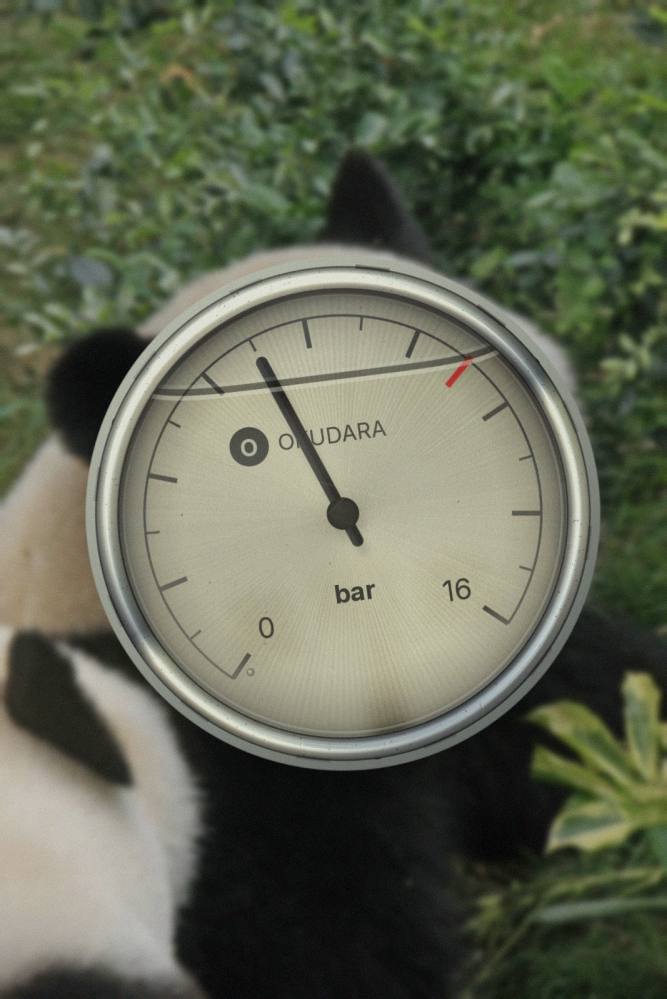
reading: 7 (bar)
